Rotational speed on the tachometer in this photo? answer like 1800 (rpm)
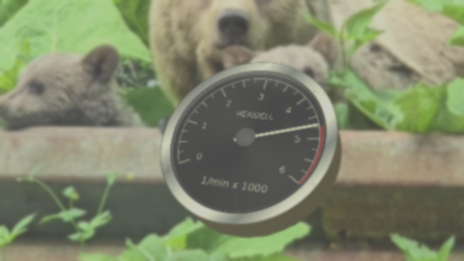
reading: 4750 (rpm)
